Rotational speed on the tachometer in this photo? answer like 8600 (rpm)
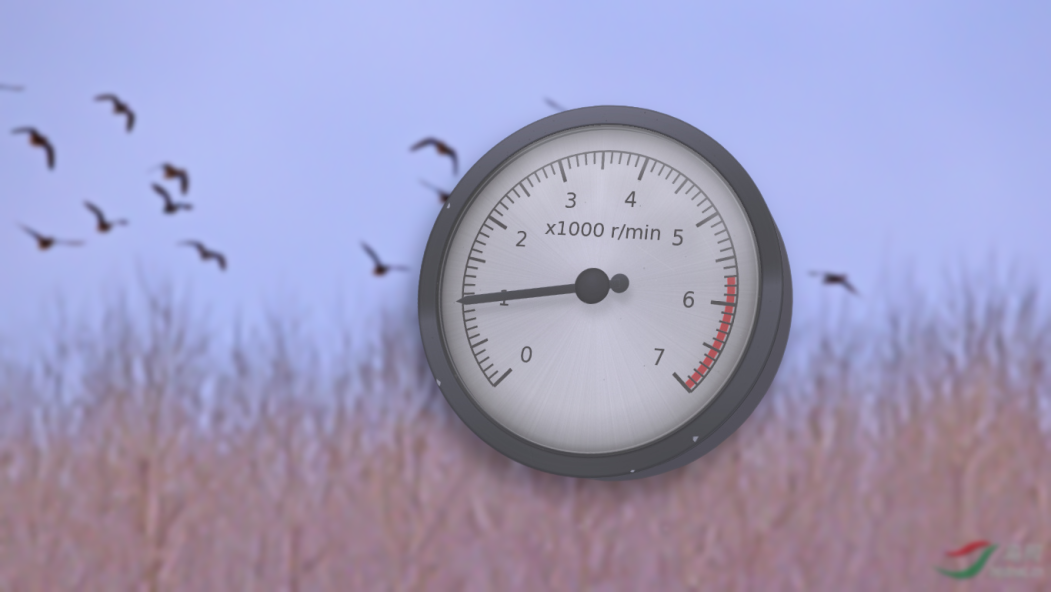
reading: 1000 (rpm)
